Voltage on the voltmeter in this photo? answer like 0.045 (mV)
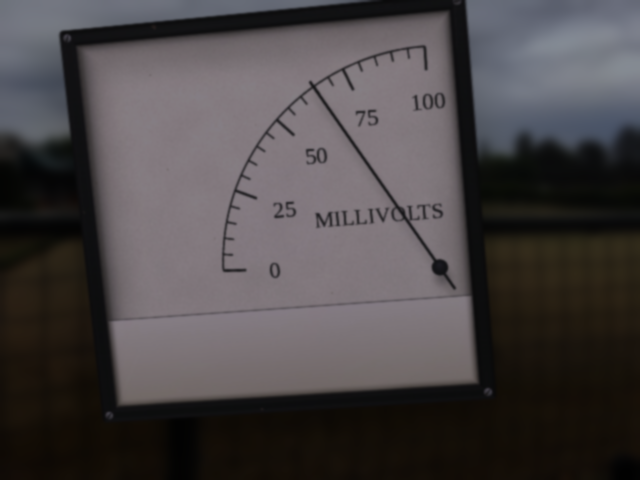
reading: 65 (mV)
